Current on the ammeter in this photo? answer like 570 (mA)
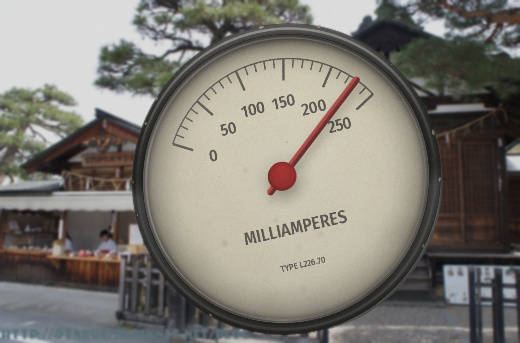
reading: 230 (mA)
